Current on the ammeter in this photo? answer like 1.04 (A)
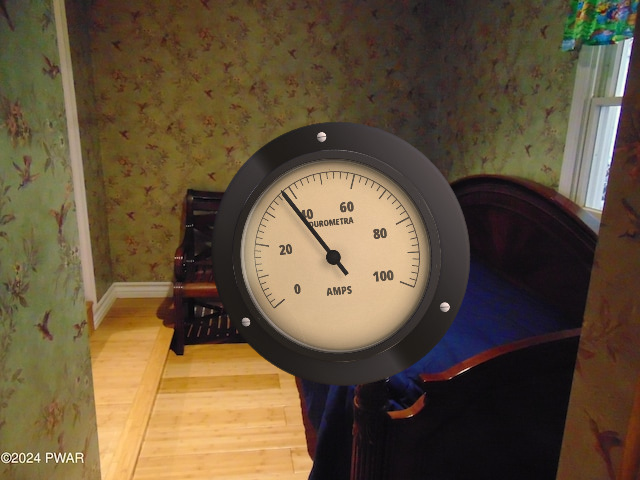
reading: 38 (A)
